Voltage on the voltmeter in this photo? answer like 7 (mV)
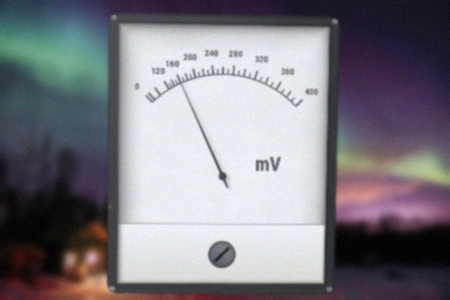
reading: 160 (mV)
